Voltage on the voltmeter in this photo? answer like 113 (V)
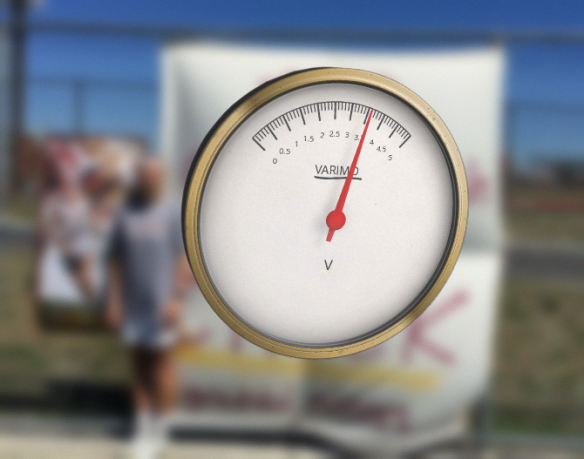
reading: 3.5 (V)
